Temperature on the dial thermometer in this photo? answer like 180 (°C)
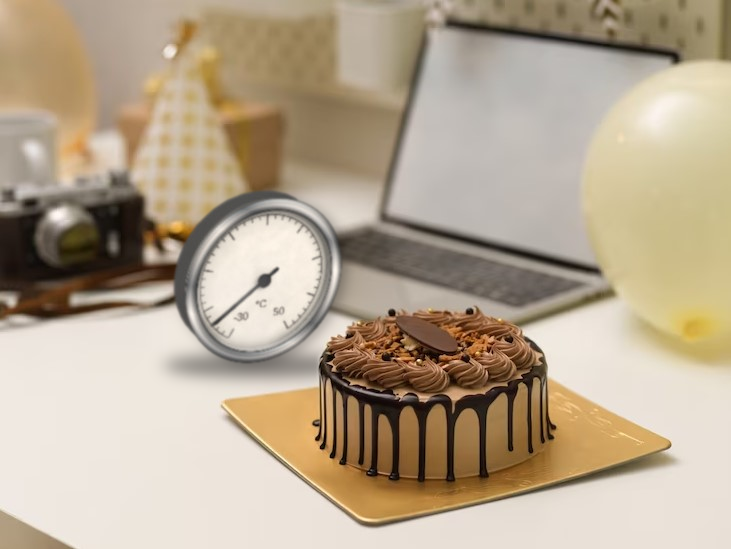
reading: -24 (°C)
